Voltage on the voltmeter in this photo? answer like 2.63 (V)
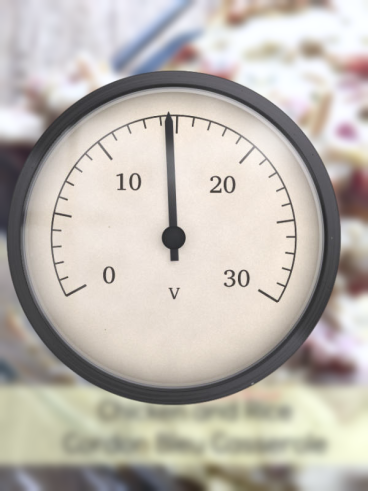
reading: 14.5 (V)
